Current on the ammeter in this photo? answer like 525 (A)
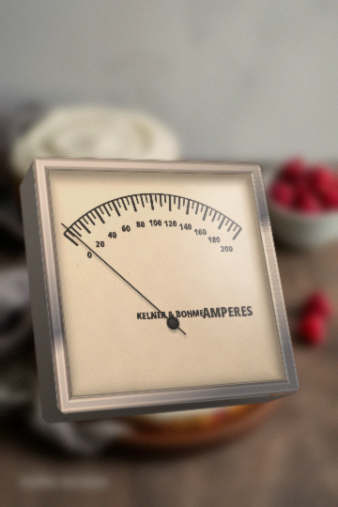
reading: 5 (A)
